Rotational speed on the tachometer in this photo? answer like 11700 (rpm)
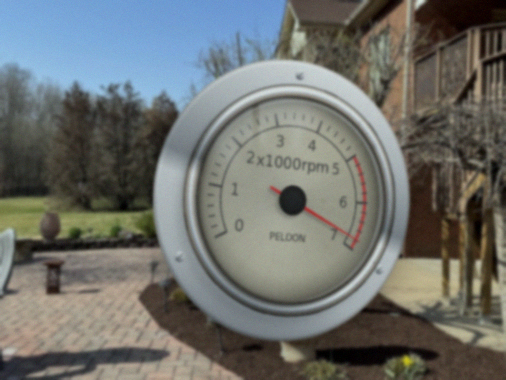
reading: 6800 (rpm)
